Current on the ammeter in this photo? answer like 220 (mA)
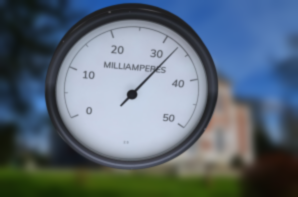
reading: 32.5 (mA)
